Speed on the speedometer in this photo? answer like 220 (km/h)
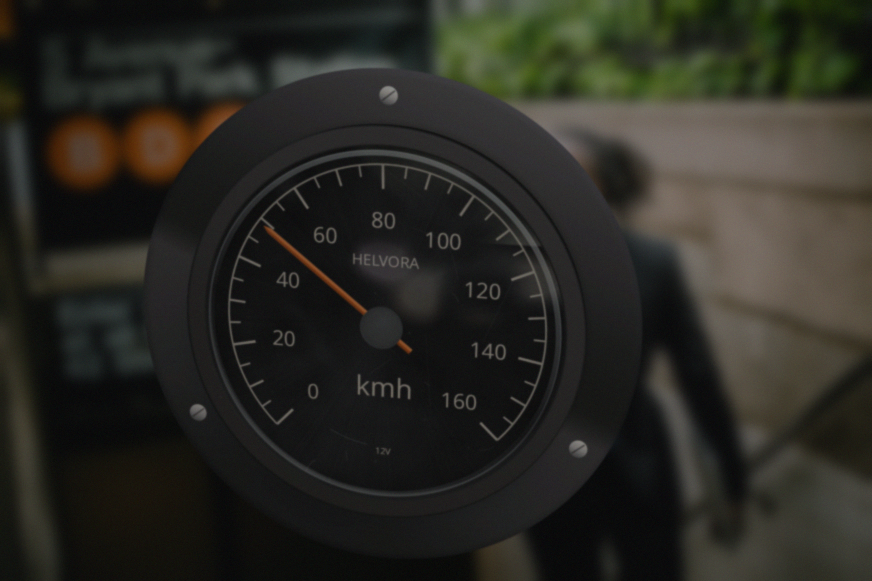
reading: 50 (km/h)
